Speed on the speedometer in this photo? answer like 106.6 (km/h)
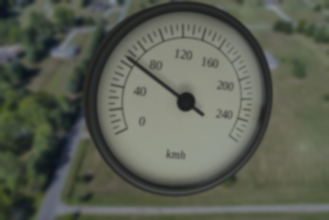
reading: 65 (km/h)
